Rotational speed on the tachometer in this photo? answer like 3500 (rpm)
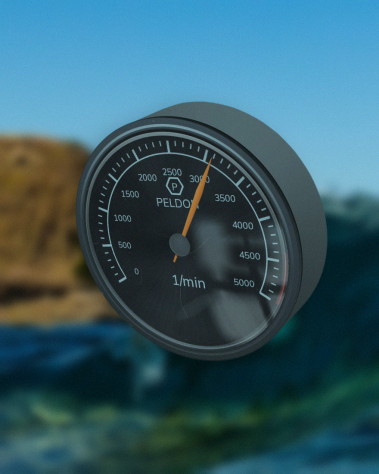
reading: 3100 (rpm)
